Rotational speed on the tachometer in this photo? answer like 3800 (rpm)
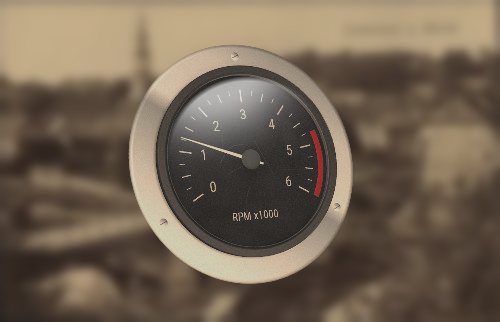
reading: 1250 (rpm)
